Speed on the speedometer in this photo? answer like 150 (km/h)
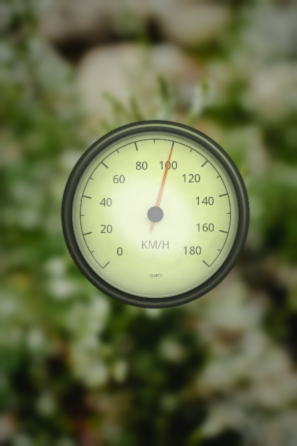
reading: 100 (km/h)
